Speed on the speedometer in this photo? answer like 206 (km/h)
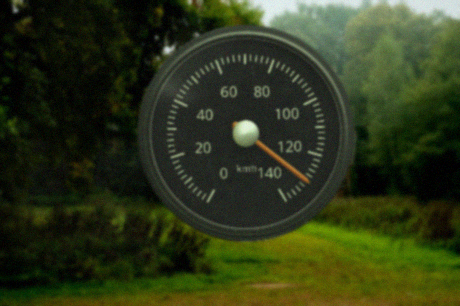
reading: 130 (km/h)
